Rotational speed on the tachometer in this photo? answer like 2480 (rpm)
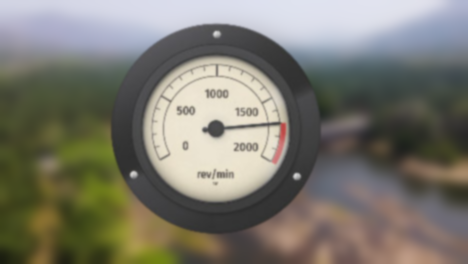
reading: 1700 (rpm)
